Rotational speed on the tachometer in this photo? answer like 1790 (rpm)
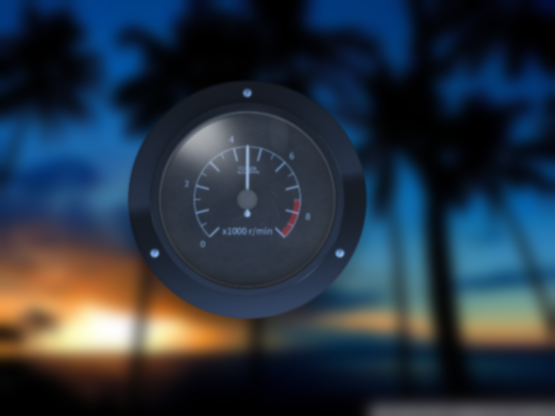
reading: 4500 (rpm)
